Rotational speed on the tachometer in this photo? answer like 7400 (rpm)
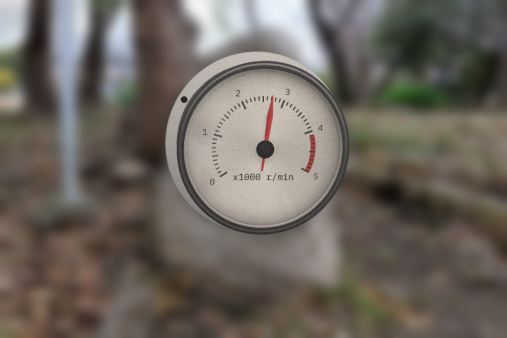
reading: 2700 (rpm)
